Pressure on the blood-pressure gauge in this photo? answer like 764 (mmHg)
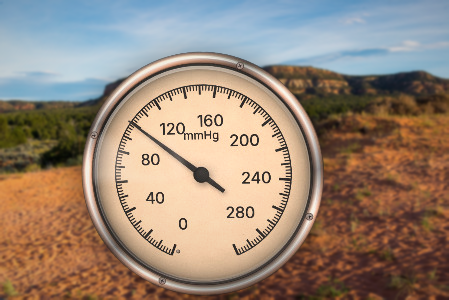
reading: 100 (mmHg)
